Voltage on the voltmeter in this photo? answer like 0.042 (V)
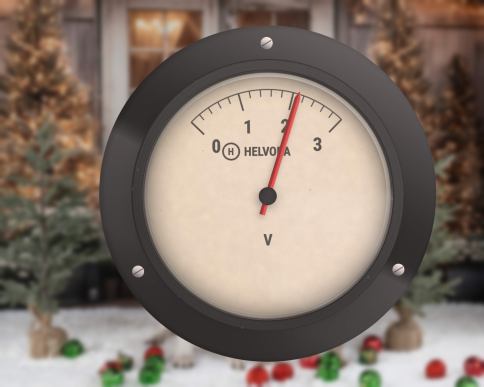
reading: 2.1 (V)
